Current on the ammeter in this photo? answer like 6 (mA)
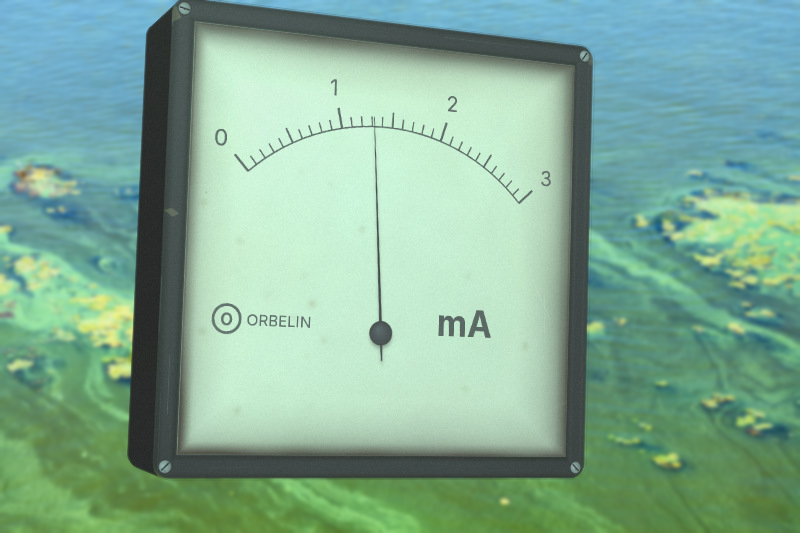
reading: 1.3 (mA)
